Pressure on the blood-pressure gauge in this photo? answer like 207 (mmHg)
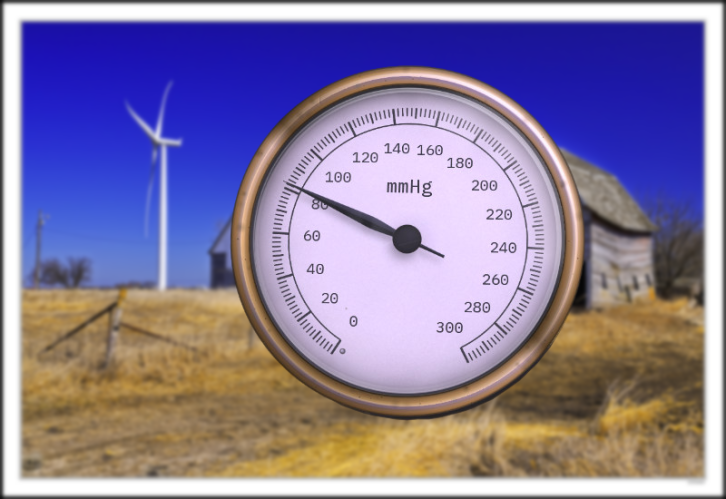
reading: 82 (mmHg)
